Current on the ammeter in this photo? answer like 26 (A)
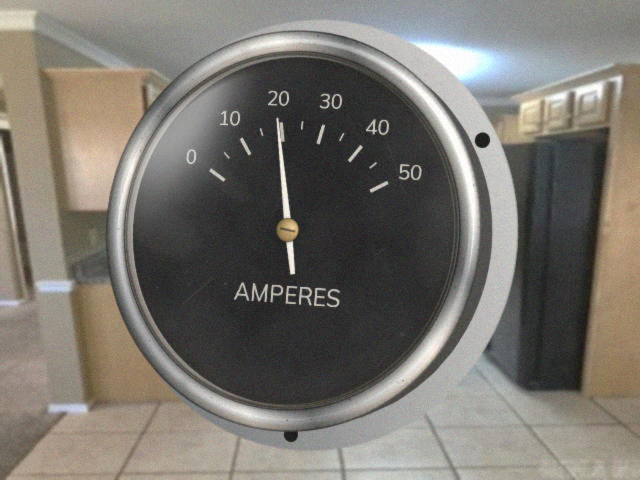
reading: 20 (A)
